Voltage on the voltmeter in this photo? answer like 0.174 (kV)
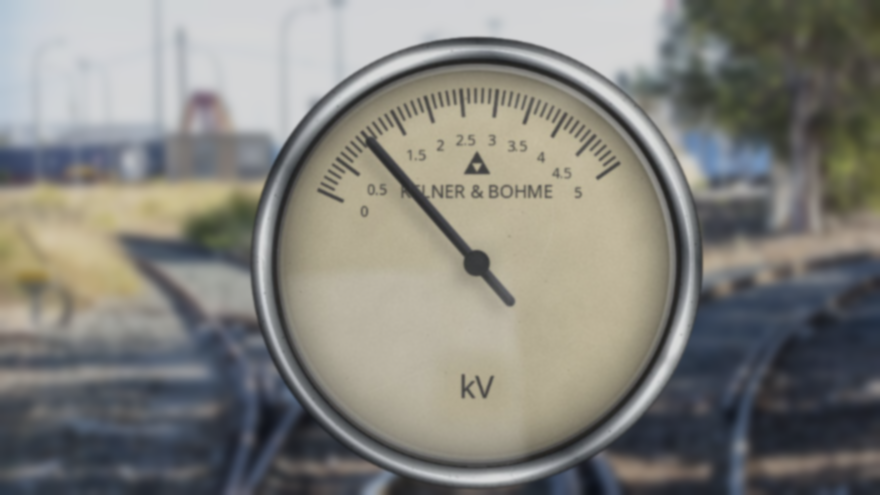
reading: 1 (kV)
